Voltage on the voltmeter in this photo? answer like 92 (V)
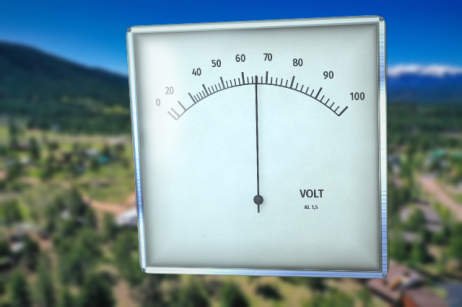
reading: 66 (V)
